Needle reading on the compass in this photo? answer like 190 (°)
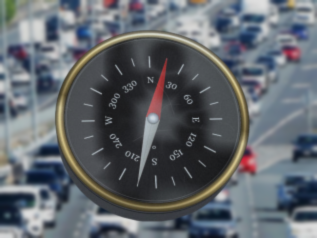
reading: 15 (°)
